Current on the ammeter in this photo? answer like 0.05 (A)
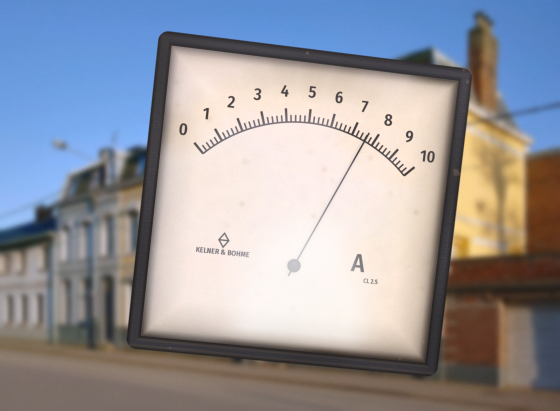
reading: 7.6 (A)
